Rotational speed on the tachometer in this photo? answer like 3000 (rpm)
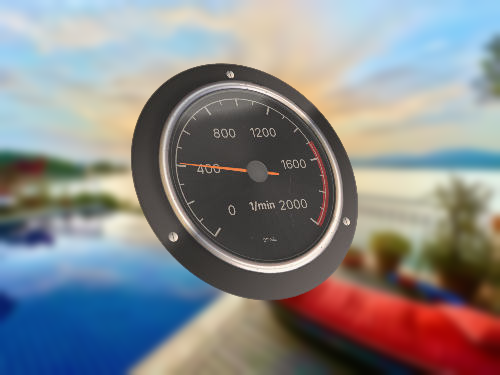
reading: 400 (rpm)
